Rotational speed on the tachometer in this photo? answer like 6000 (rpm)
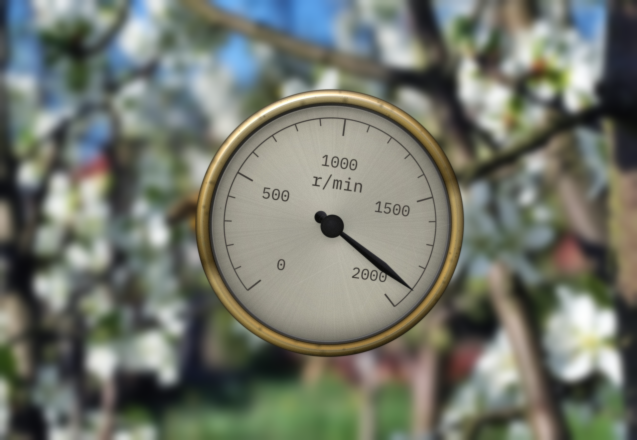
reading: 1900 (rpm)
